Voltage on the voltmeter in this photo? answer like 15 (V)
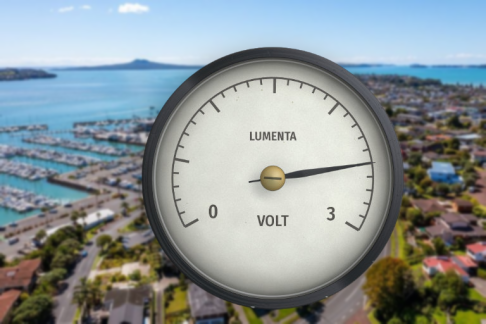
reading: 2.5 (V)
